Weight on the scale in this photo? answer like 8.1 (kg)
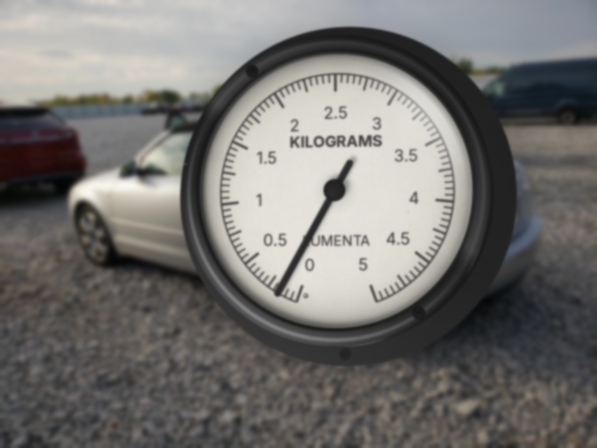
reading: 0.15 (kg)
